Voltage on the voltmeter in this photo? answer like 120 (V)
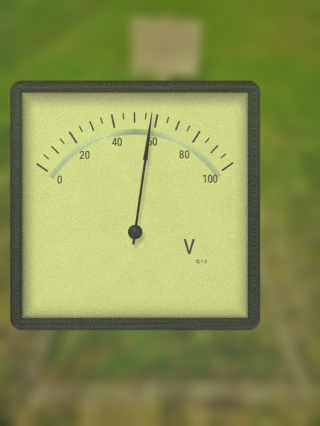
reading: 57.5 (V)
